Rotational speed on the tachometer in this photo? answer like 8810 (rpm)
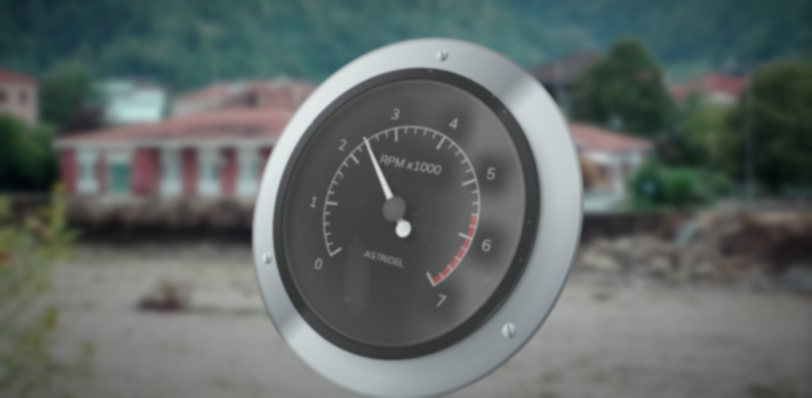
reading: 2400 (rpm)
